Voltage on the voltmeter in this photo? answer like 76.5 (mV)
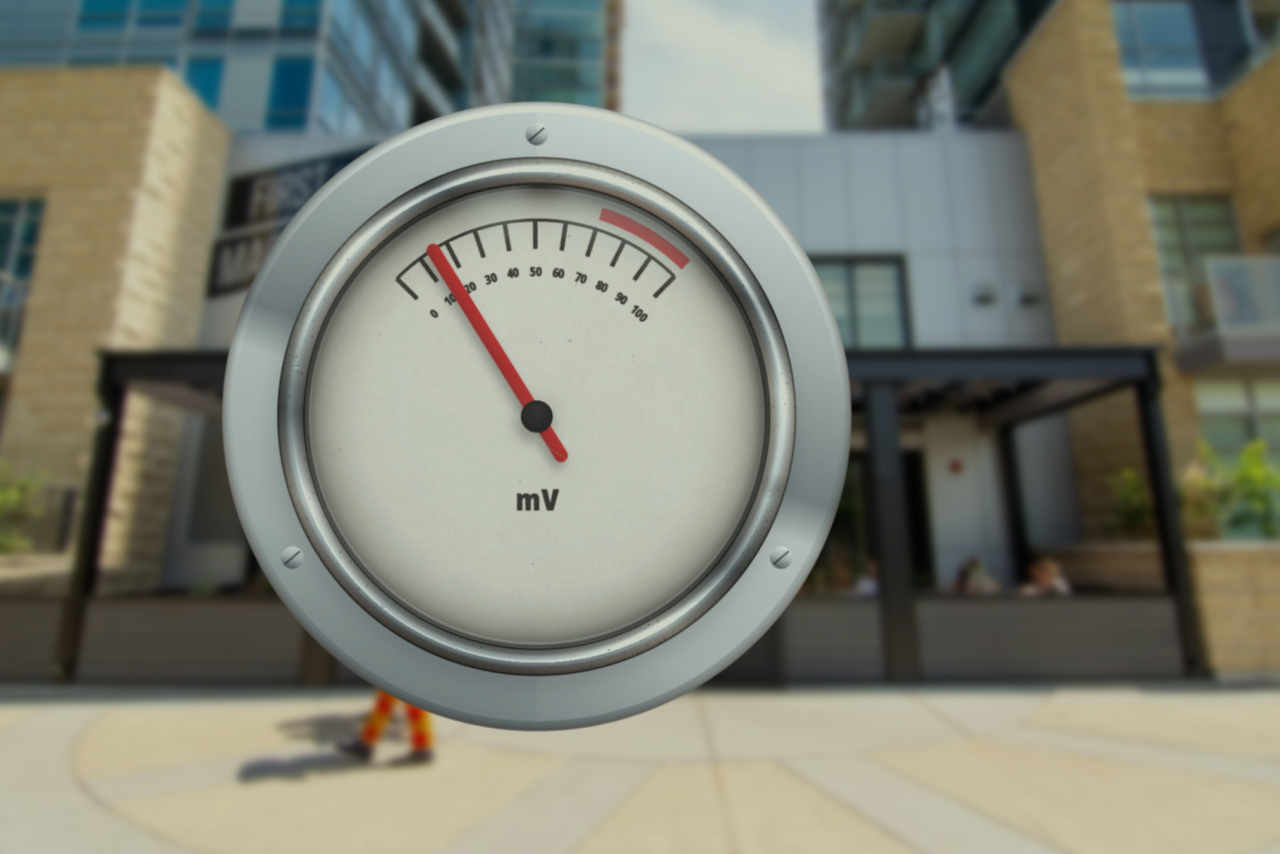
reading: 15 (mV)
